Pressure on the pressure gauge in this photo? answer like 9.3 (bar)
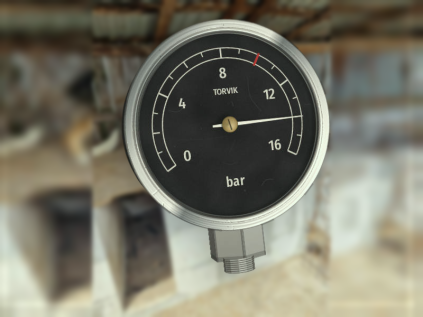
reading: 14 (bar)
